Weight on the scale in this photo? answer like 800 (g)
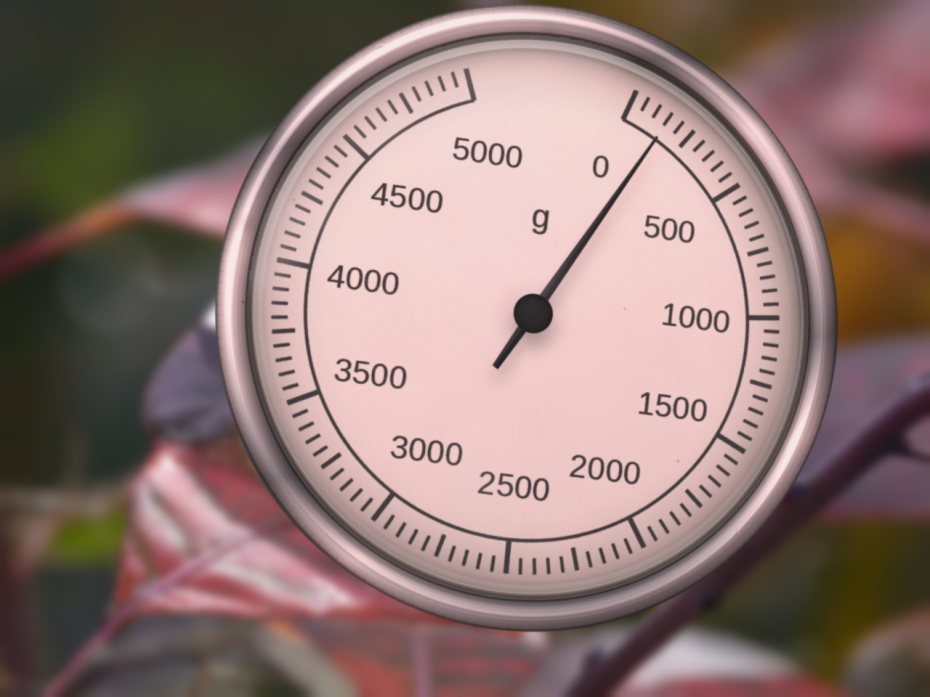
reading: 150 (g)
